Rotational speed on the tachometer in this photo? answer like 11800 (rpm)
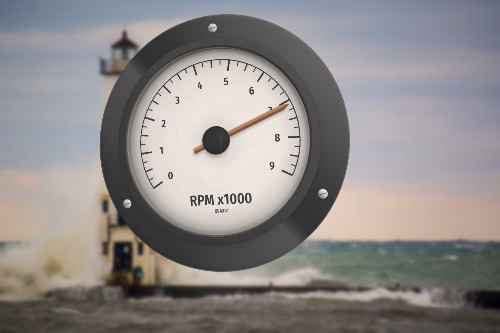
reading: 7125 (rpm)
